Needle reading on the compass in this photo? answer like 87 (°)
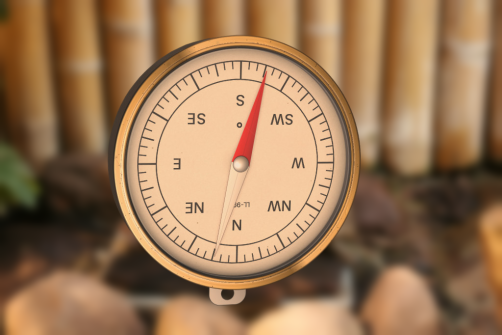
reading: 195 (°)
